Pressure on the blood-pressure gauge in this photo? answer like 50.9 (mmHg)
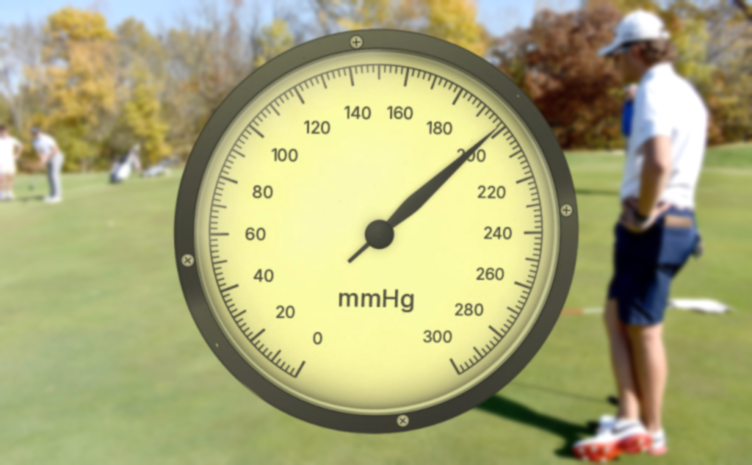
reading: 198 (mmHg)
